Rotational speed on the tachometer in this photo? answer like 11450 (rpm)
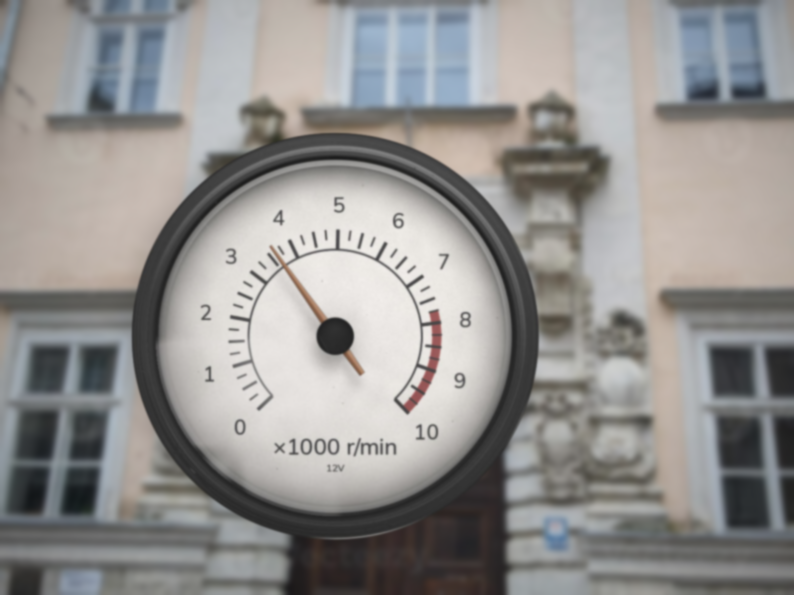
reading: 3625 (rpm)
